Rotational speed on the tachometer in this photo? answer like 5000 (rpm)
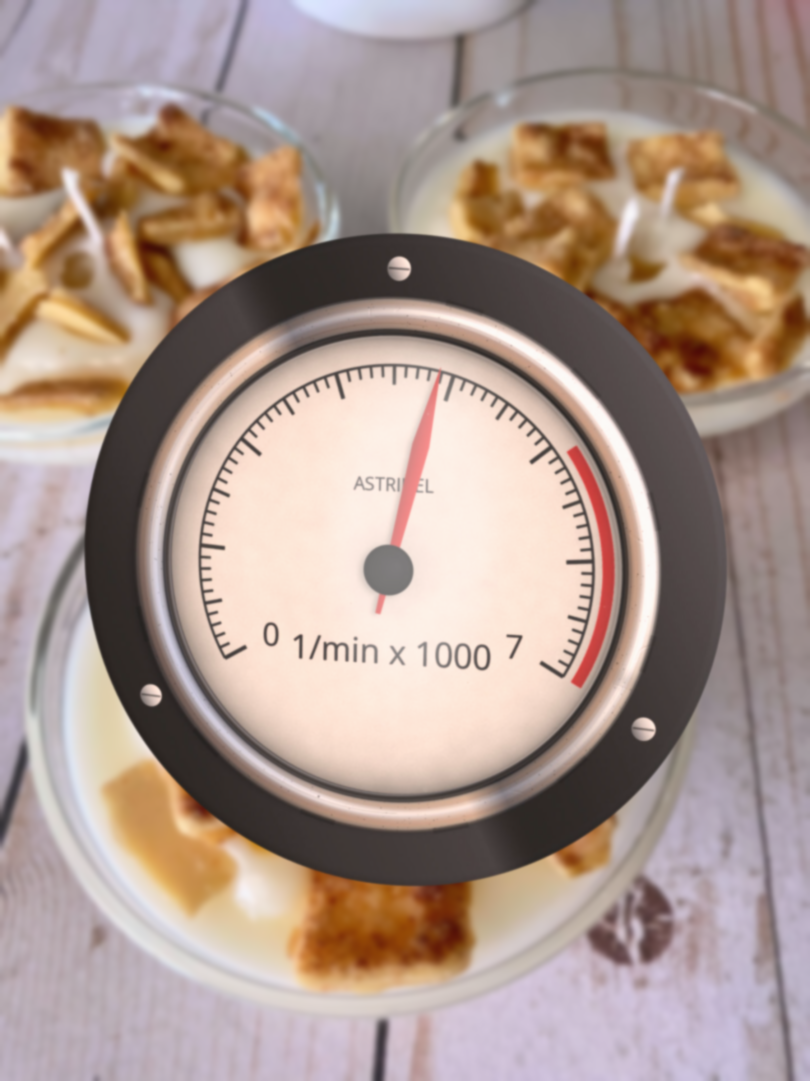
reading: 3900 (rpm)
